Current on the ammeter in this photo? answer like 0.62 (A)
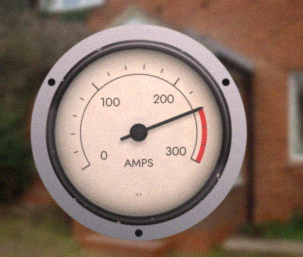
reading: 240 (A)
